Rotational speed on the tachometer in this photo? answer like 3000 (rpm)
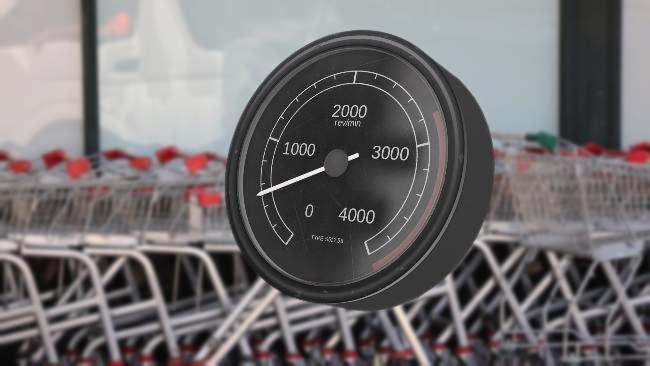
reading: 500 (rpm)
